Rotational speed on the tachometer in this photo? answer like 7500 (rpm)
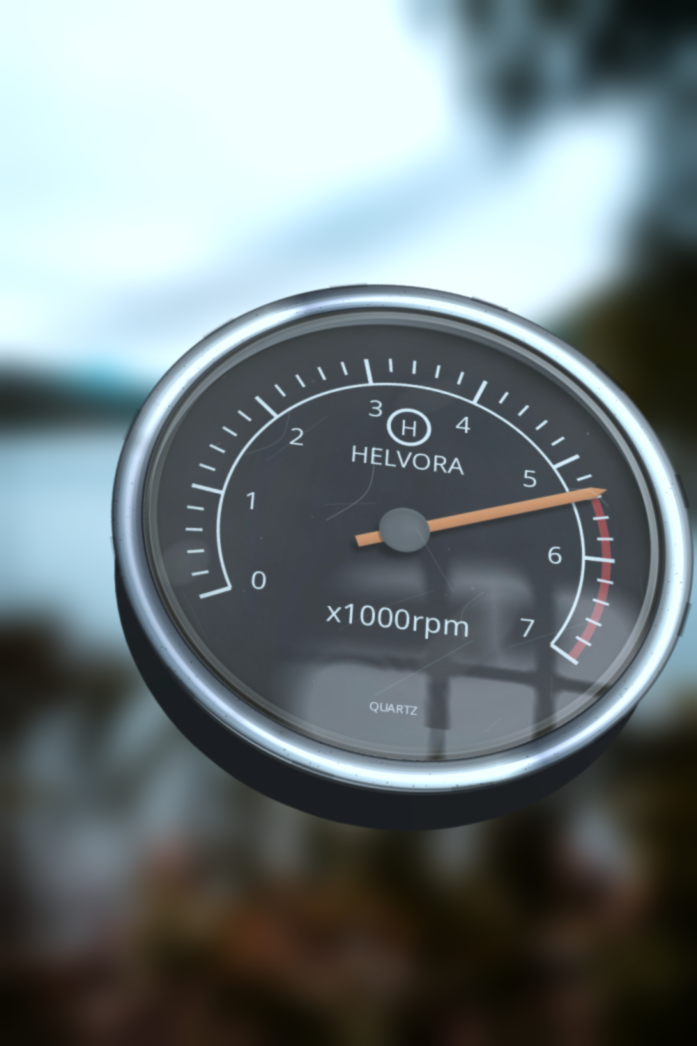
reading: 5400 (rpm)
